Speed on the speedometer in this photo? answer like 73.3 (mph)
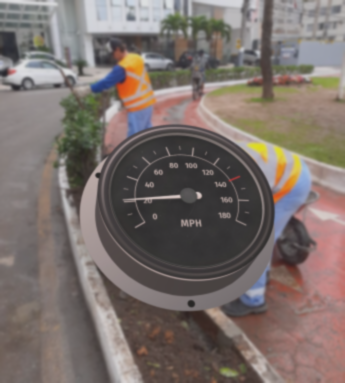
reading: 20 (mph)
